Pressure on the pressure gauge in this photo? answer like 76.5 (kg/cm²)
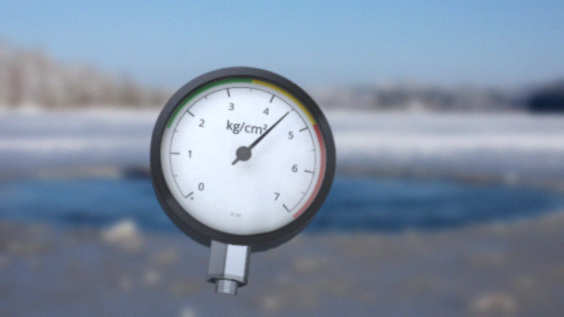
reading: 4.5 (kg/cm²)
